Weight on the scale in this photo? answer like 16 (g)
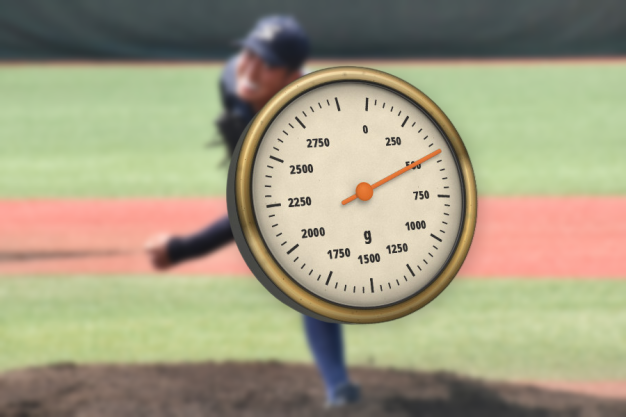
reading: 500 (g)
